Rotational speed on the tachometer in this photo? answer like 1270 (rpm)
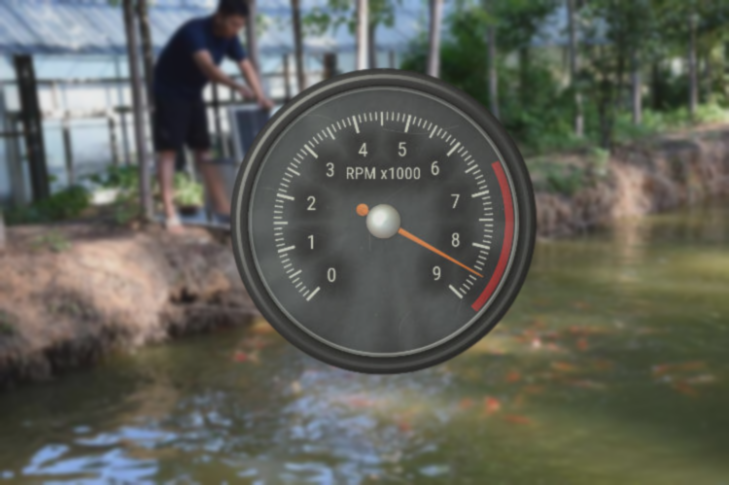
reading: 8500 (rpm)
